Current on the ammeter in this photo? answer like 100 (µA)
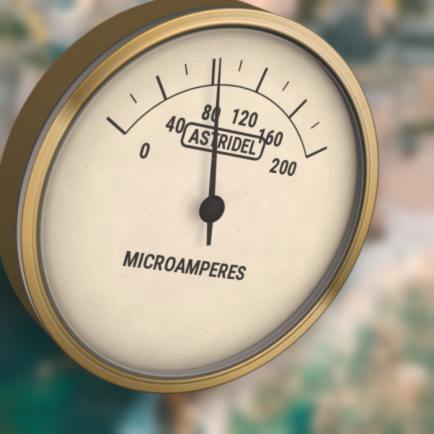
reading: 80 (µA)
